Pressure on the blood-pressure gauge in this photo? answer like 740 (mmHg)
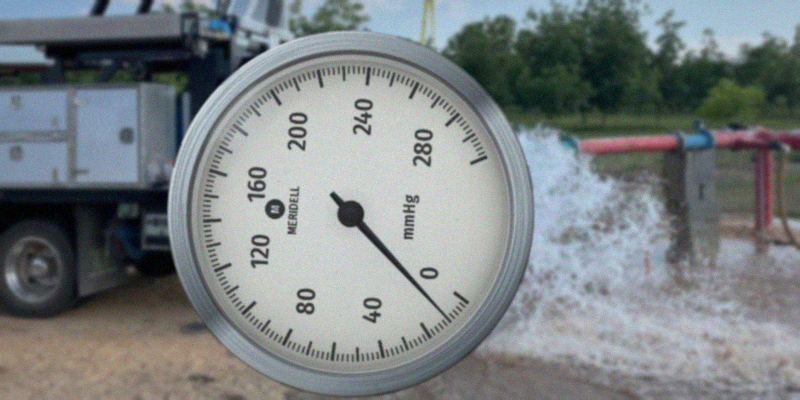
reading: 10 (mmHg)
